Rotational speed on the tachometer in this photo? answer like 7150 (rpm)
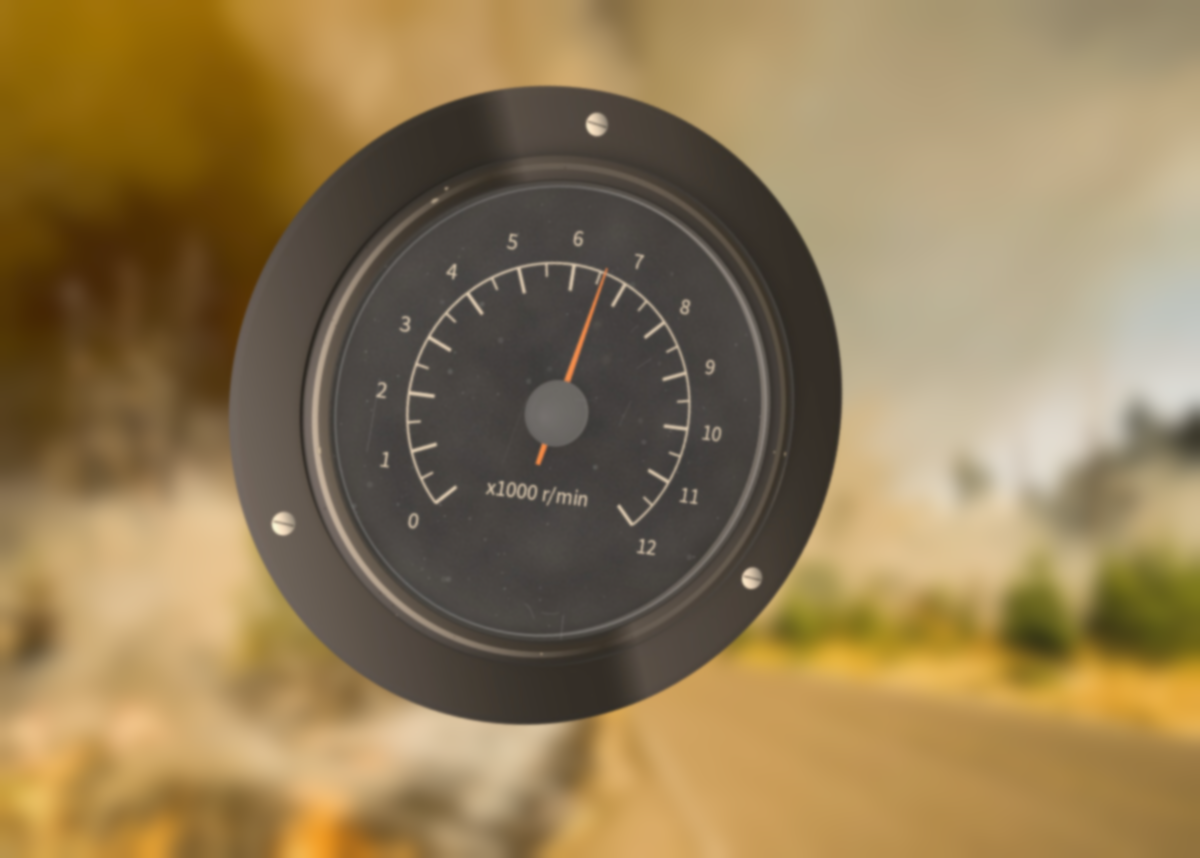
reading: 6500 (rpm)
